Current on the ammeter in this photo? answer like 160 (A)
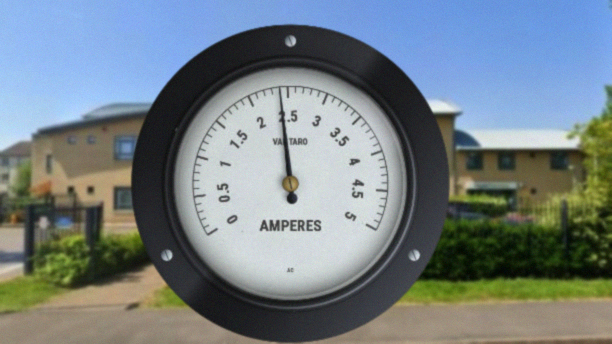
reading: 2.4 (A)
